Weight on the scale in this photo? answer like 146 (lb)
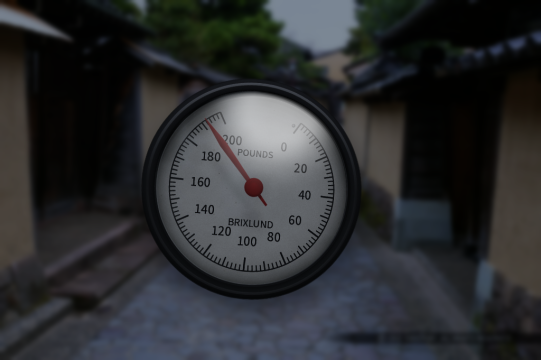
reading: 192 (lb)
